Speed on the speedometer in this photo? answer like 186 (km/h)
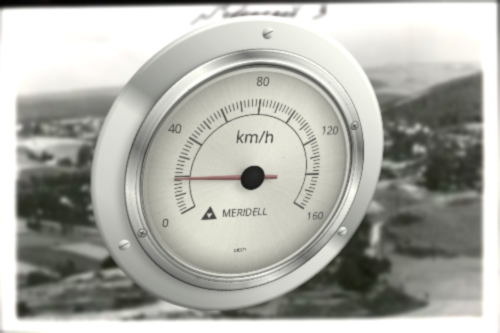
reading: 20 (km/h)
